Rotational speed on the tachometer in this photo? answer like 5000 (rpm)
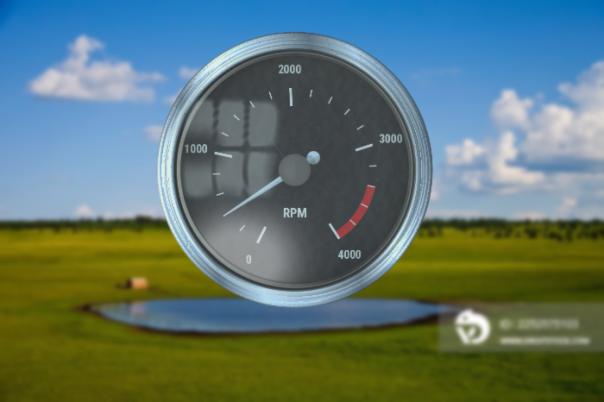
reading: 400 (rpm)
